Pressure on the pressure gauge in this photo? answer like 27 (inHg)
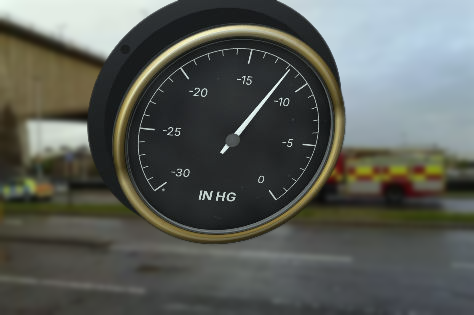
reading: -12 (inHg)
